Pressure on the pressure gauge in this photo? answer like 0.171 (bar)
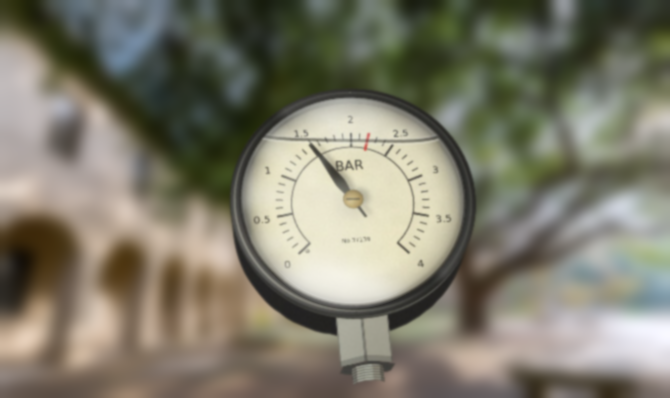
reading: 1.5 (bar)
